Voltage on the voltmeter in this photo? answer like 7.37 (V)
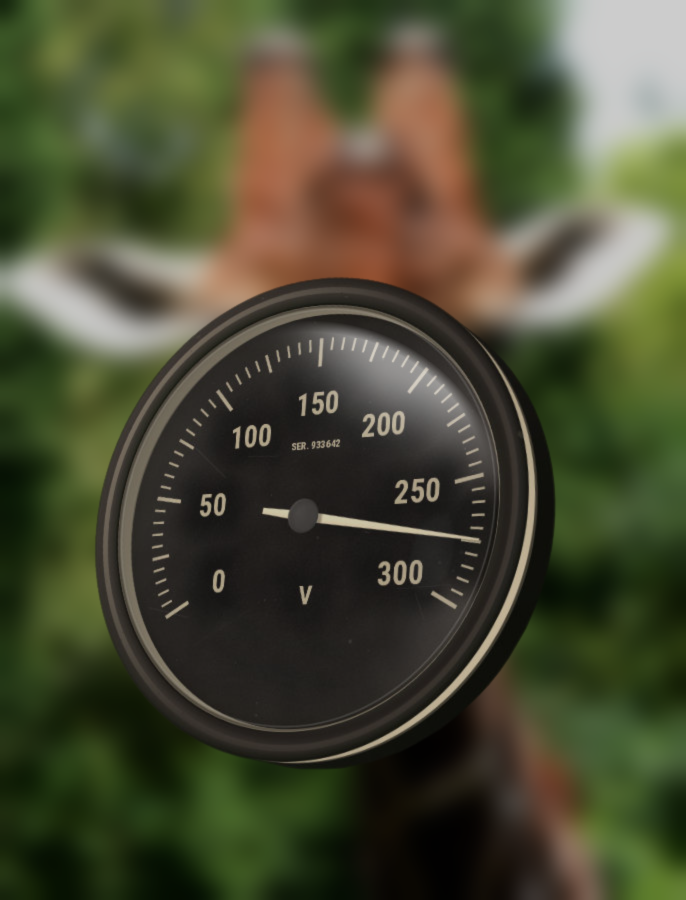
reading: 275 (V)
